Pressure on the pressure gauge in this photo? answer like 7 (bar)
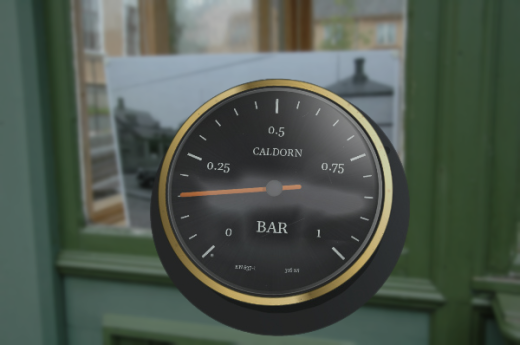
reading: 0.15 (bar)
